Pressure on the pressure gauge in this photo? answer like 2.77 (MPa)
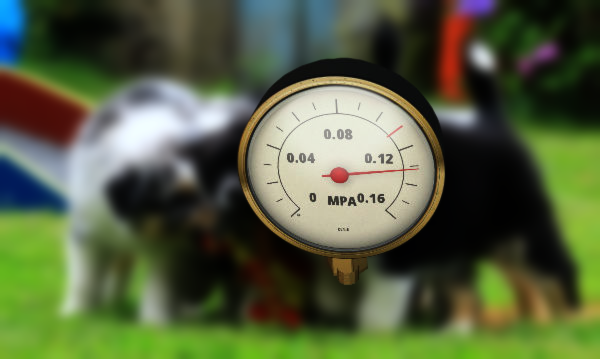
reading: 0.13 (MPa)
